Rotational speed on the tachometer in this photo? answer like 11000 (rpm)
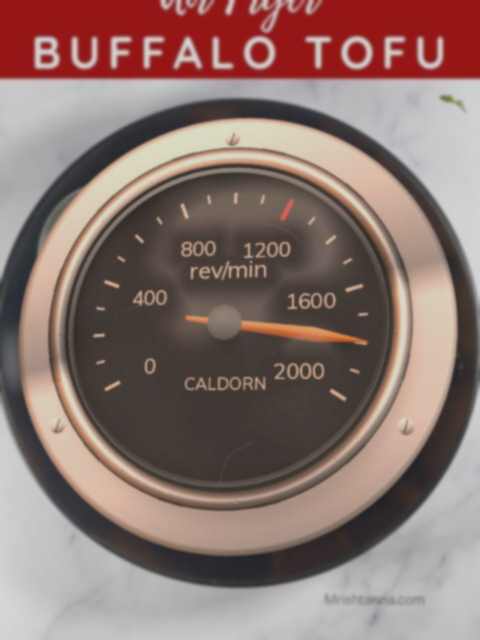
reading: 1800 (rpm)
